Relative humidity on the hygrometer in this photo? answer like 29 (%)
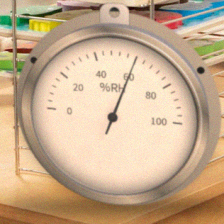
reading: 60 (%)
